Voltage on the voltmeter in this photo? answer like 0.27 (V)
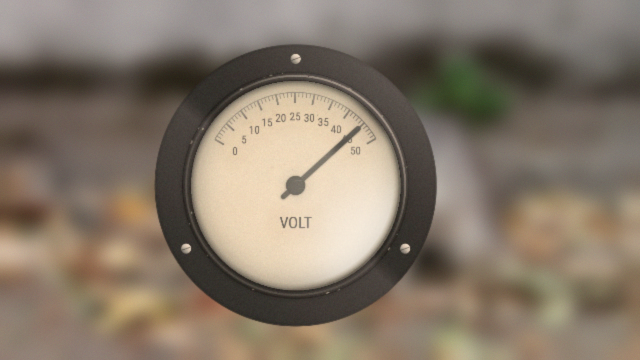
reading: 45 (V)
